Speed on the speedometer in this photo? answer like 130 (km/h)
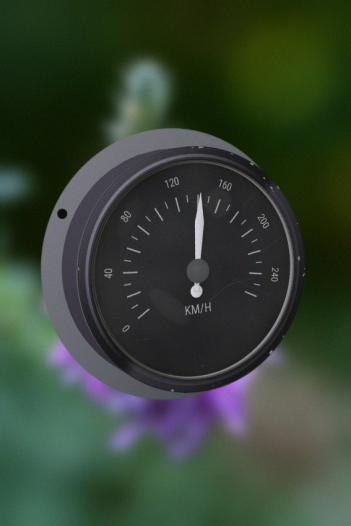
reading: 140 (km/h)
